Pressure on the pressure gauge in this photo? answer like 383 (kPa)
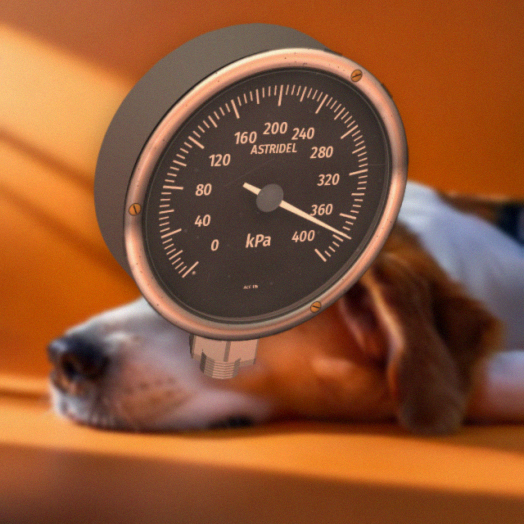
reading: 375 (kPa)
